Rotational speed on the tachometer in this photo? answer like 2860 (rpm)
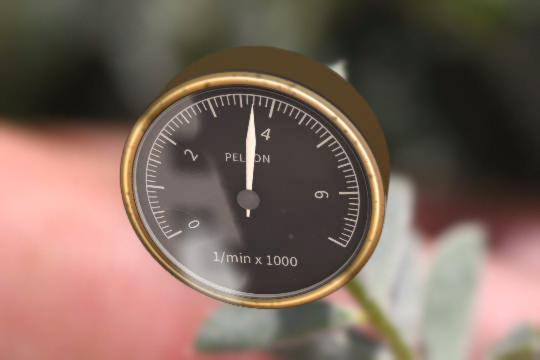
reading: 3700 (rpm)
